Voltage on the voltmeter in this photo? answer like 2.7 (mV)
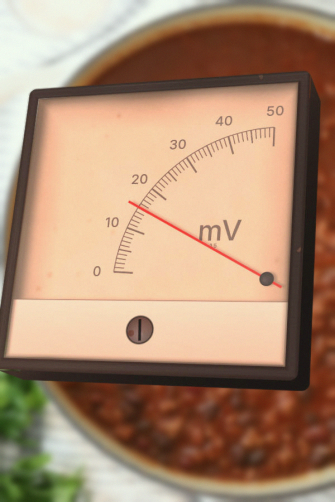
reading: 15 (mV)
